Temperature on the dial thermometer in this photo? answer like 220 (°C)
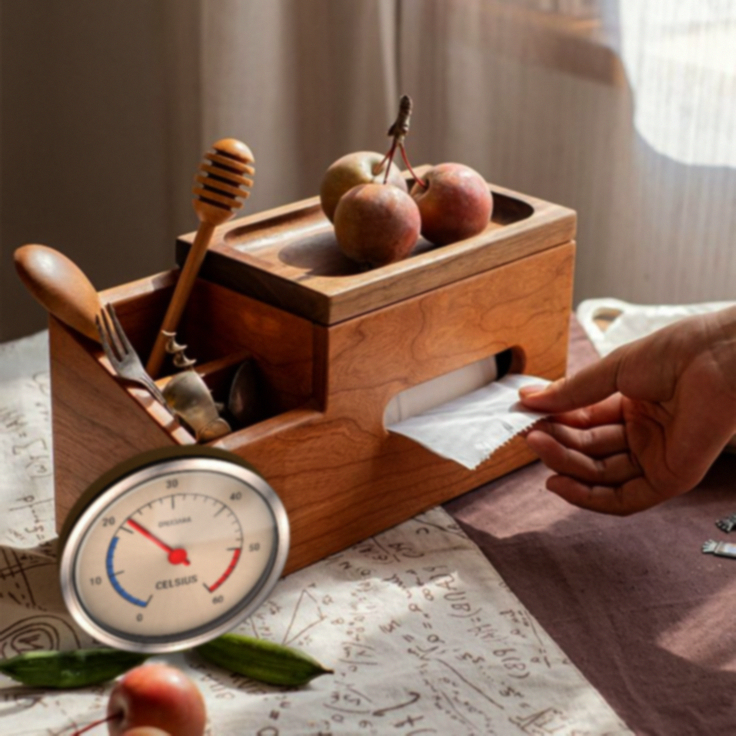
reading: 22 (°C)
